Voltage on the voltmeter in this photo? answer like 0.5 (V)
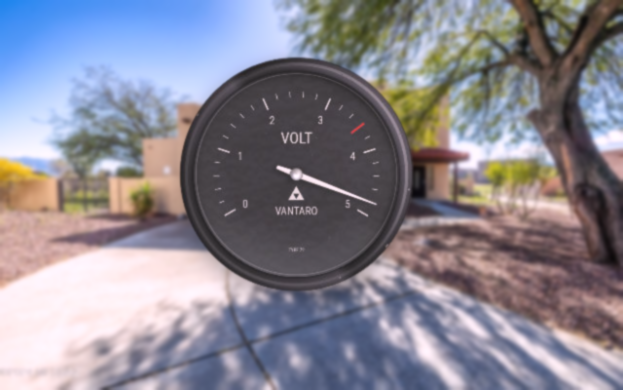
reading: 4.8 (V)
